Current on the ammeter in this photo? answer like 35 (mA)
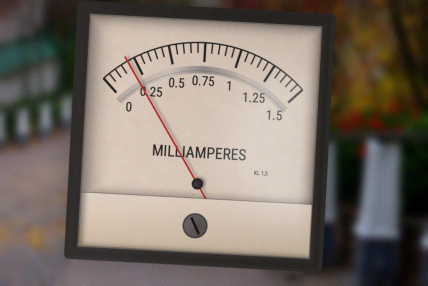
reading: 0.2 (mA)
